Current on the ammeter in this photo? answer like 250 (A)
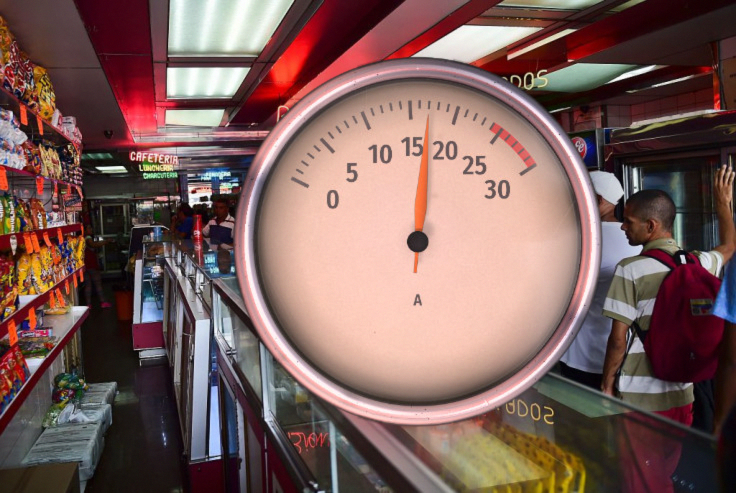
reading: 17 (A)
